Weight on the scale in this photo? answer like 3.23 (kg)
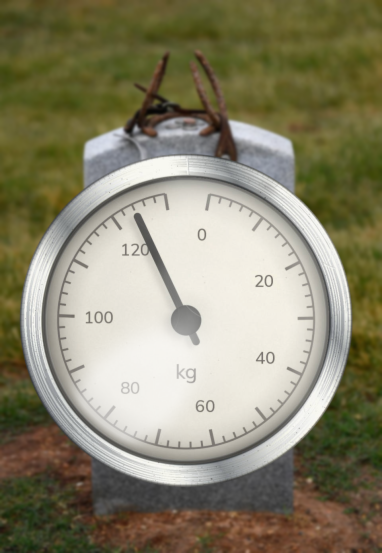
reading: 124 (kg)
